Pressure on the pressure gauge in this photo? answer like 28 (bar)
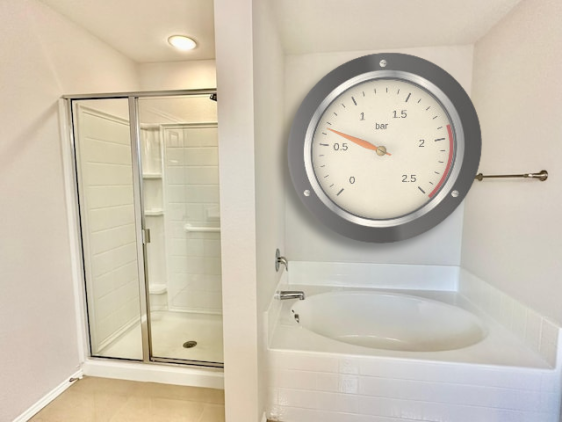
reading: 0.65 (bar)
